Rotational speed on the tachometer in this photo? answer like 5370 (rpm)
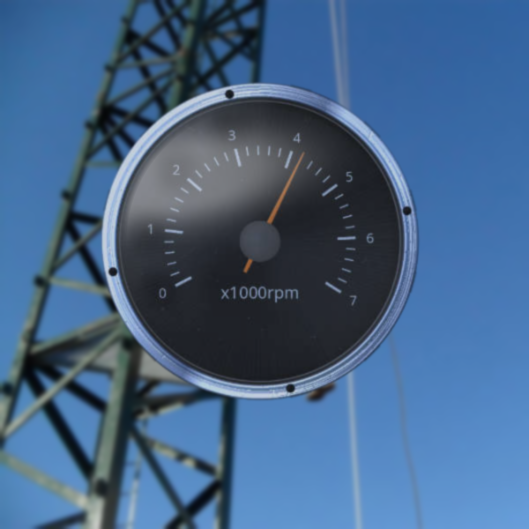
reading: 4200 (rpm)
